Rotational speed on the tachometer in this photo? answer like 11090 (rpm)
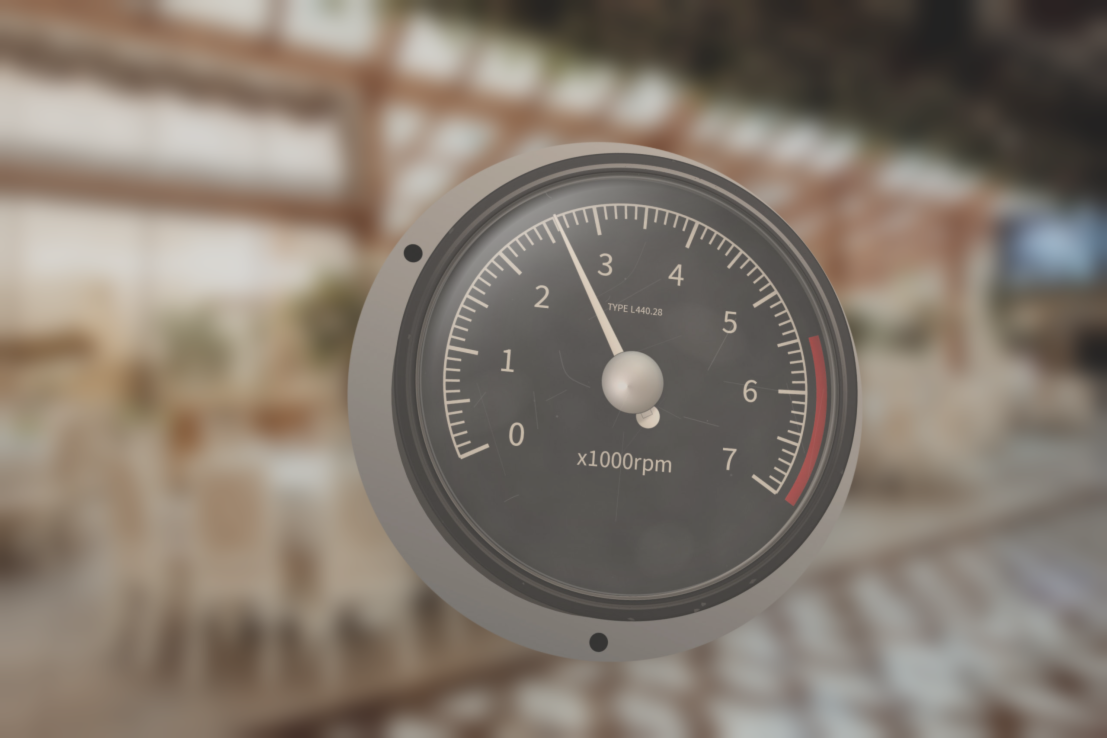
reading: 2600 (rpm)
